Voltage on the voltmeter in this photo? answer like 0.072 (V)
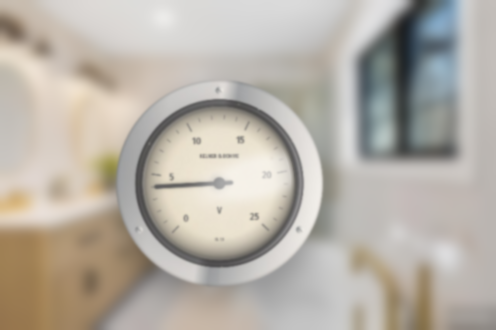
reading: 4 (V)
